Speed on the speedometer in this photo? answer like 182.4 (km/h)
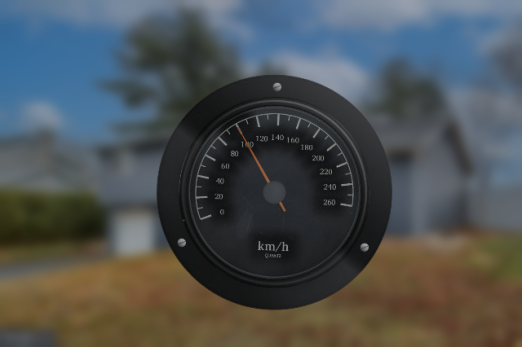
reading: 100 (km/h)
